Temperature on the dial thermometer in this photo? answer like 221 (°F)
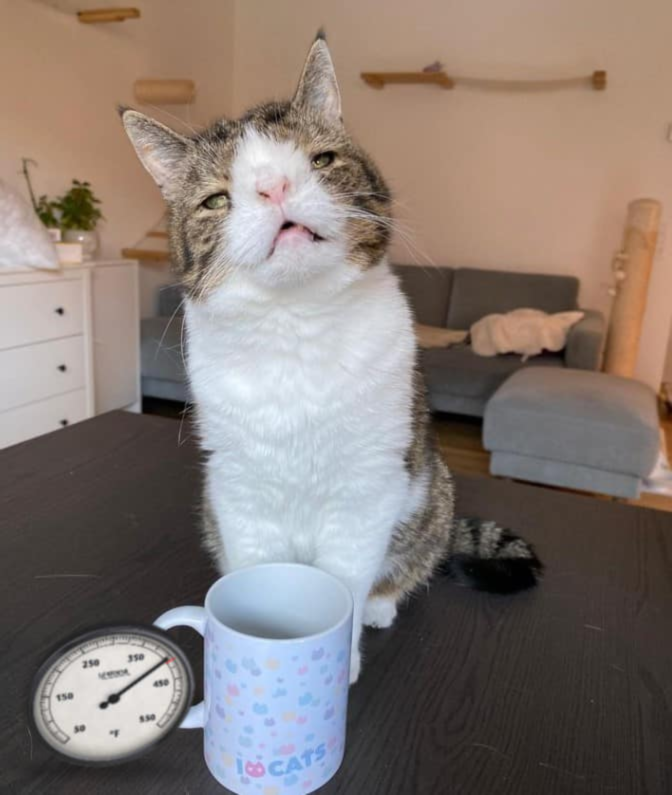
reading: 400 (°F)
